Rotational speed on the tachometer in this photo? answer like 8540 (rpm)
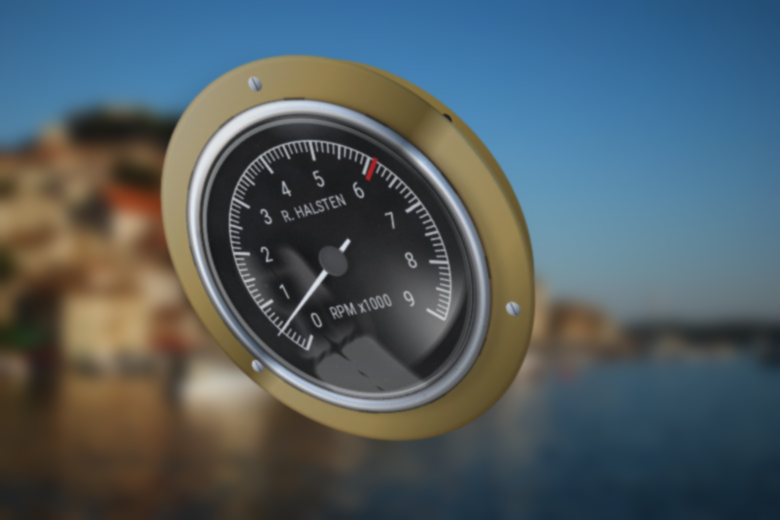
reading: 500 (rpm)
